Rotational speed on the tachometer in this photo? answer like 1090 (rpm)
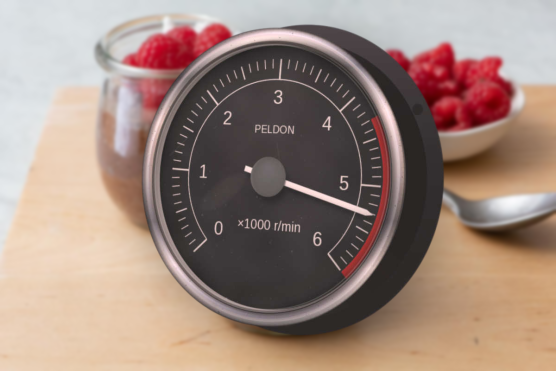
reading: 5300 (rpm)
